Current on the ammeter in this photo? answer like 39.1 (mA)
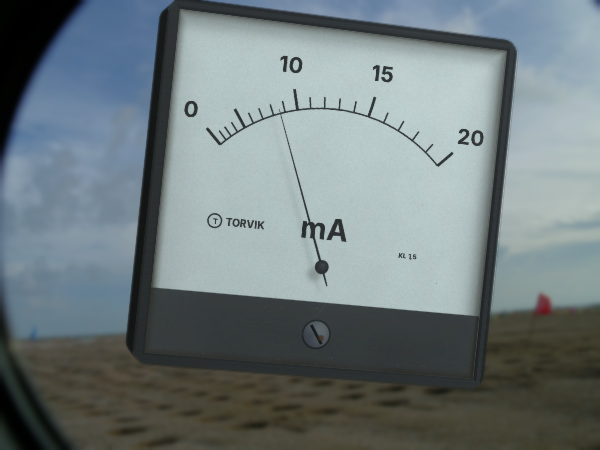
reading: 8.5 (mA)
